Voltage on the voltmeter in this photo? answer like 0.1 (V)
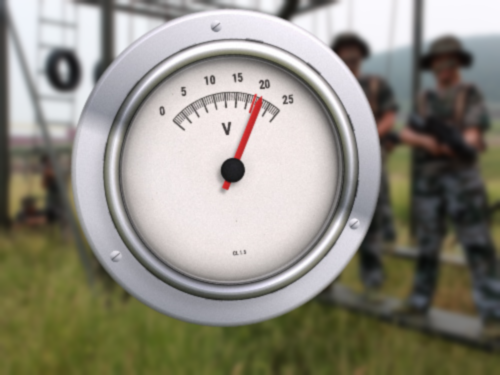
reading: 20 (V)
